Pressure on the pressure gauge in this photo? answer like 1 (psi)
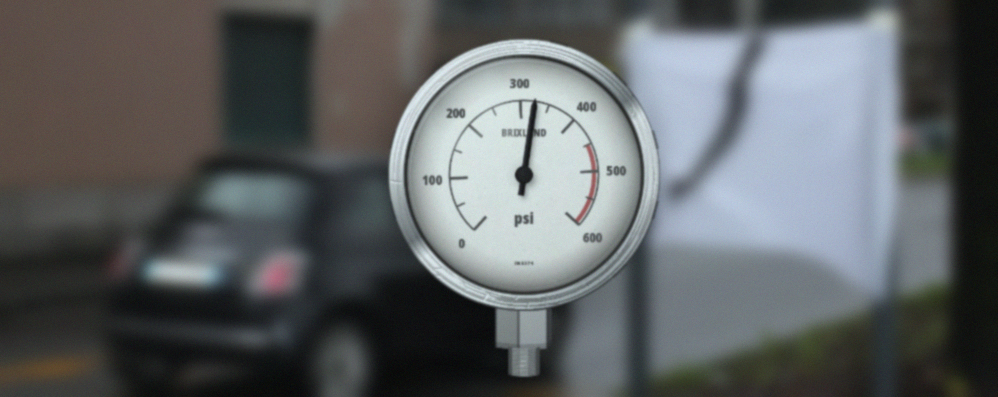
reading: 325 (psi)
